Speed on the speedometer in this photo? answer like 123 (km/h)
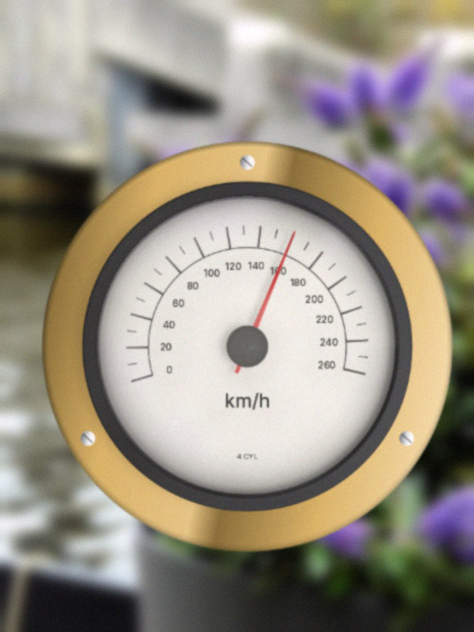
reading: 160 (km/h)
